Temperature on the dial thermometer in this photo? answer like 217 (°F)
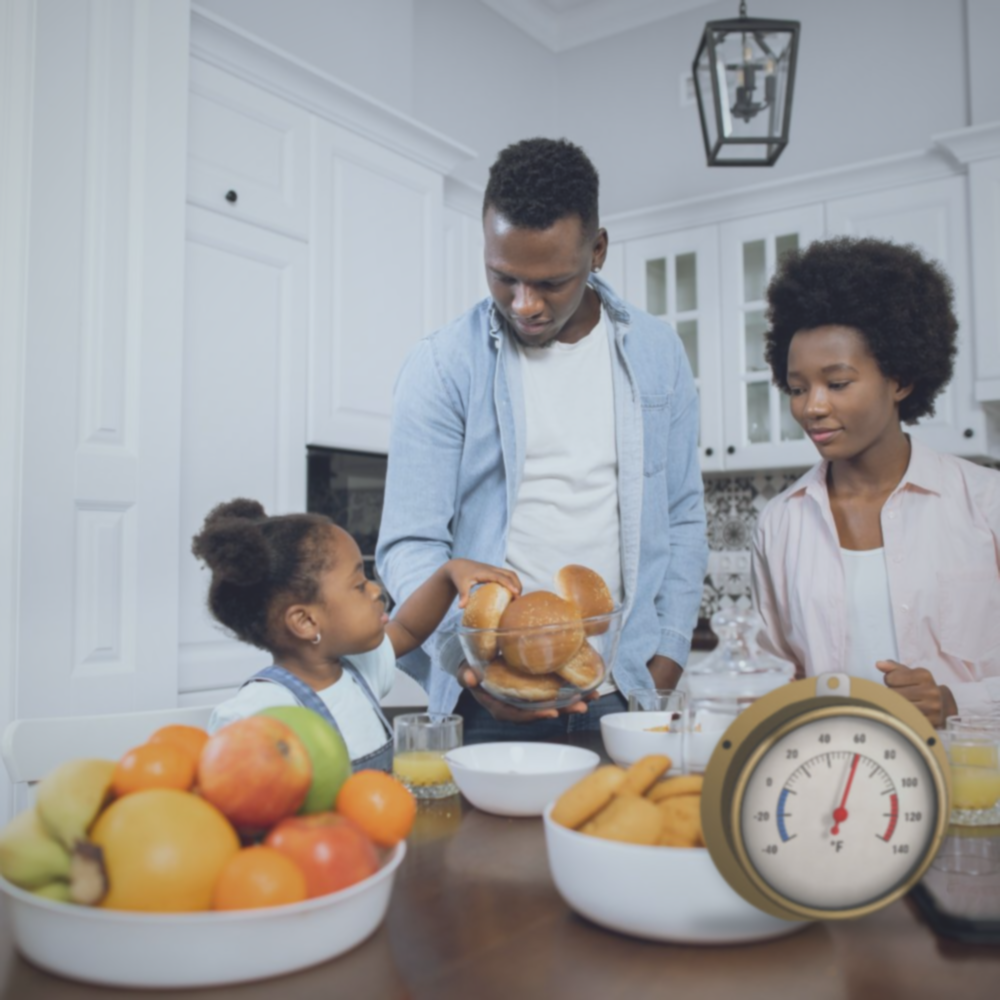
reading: 60 (°F)
